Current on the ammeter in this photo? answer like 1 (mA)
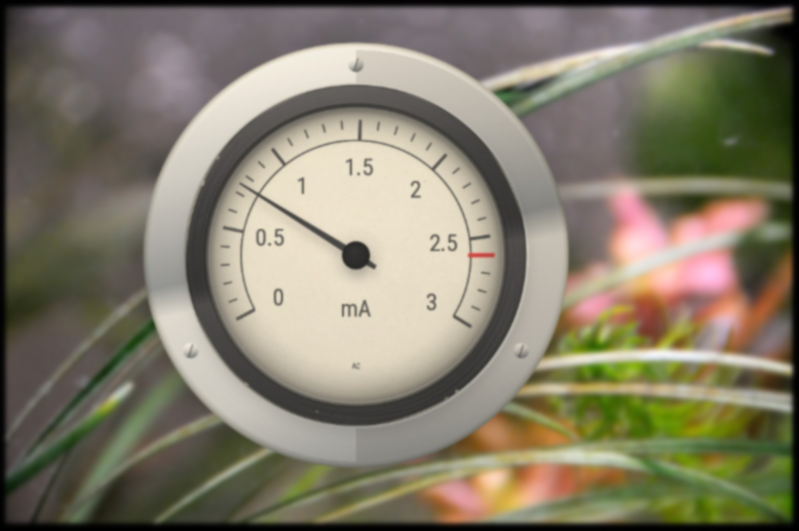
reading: 0.75 (mA)
